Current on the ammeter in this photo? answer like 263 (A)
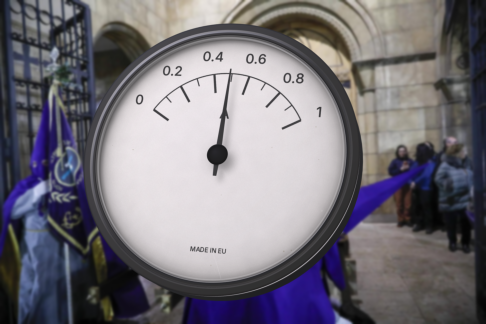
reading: 0.5 (A)
